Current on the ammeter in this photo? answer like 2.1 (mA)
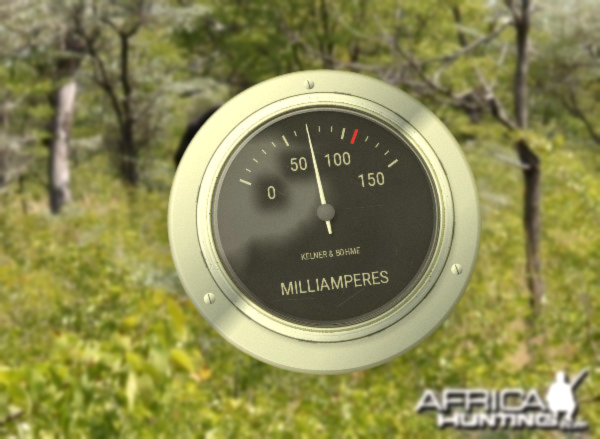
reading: 70 (mA)
